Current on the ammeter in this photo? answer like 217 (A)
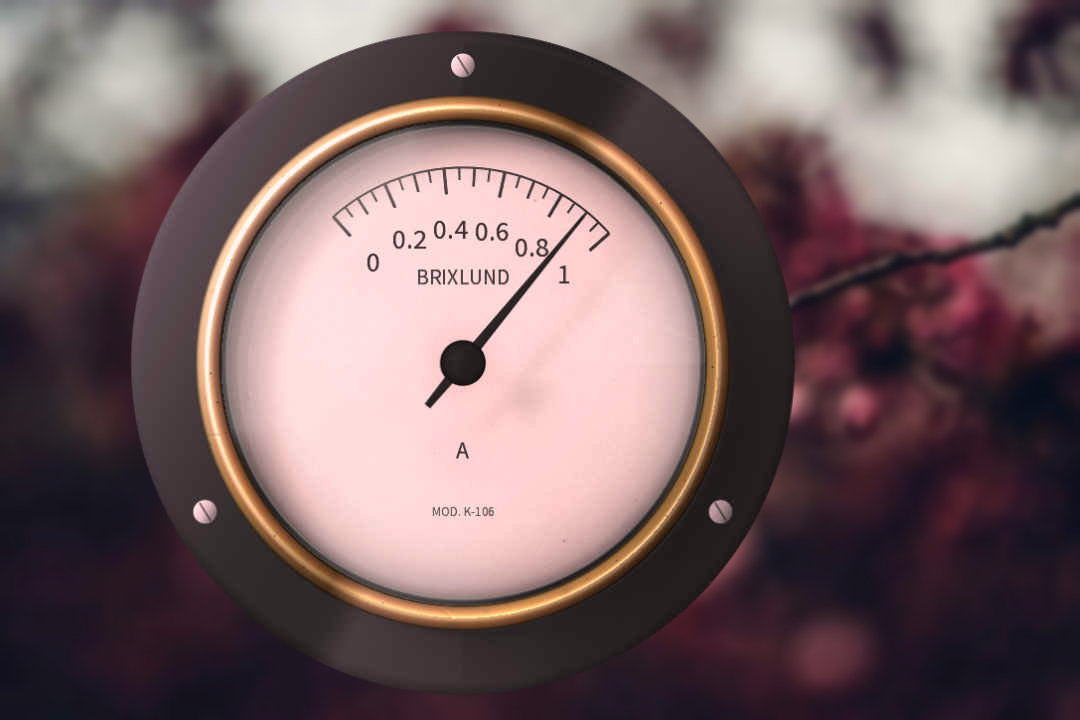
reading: 0.9 (A)
